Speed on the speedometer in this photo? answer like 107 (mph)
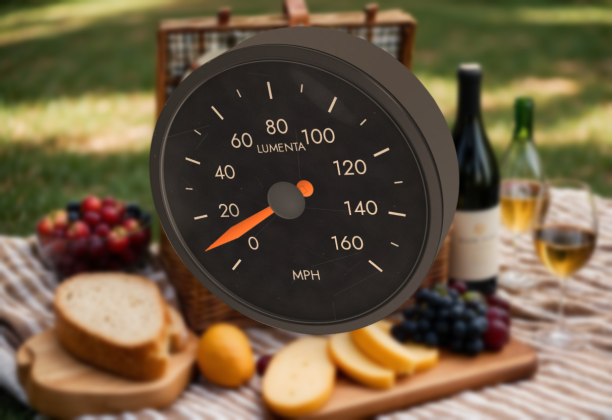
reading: 10 (mph)
